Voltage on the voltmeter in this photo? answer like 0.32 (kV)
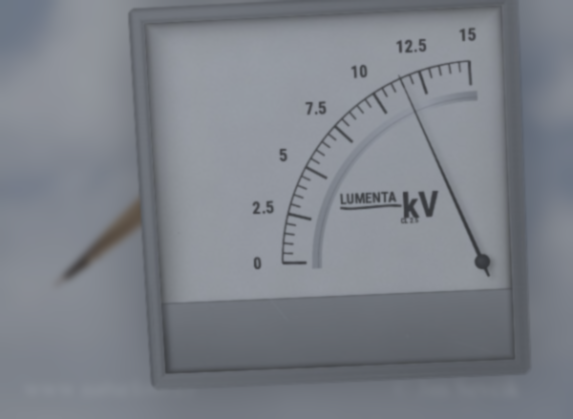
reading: 11.5 (kV)
